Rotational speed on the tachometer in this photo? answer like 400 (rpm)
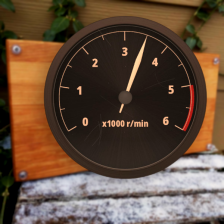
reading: 3500 (rpm)
